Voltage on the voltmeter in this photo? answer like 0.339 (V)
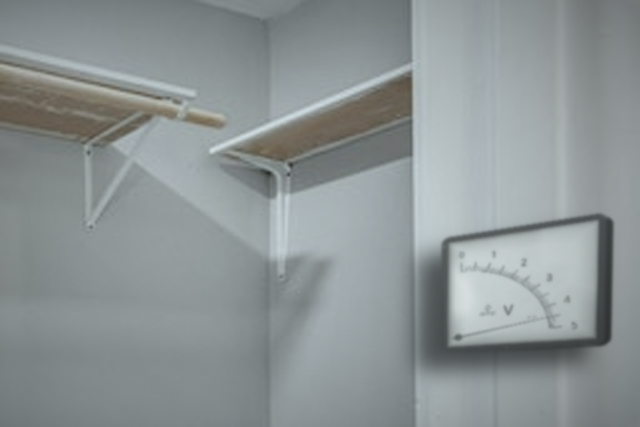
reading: 4.5 (V)
